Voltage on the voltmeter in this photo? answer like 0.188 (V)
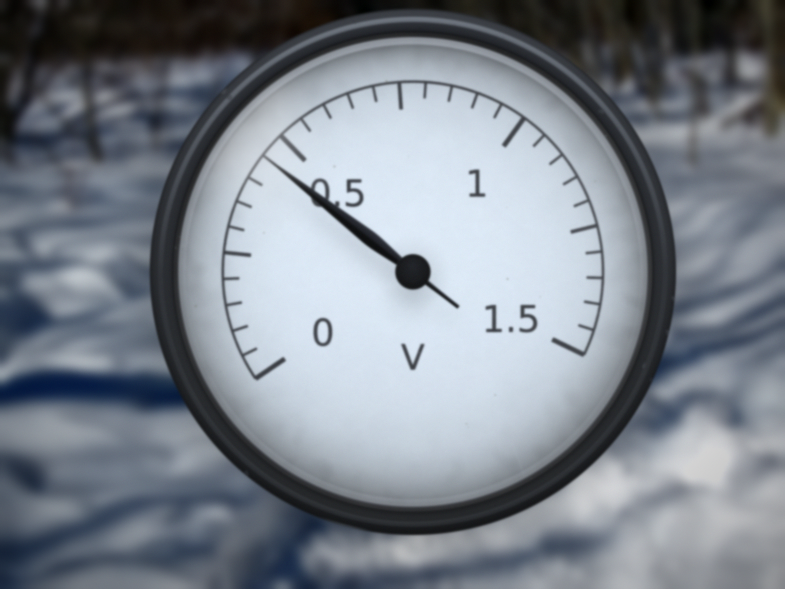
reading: 0.45 (V)
